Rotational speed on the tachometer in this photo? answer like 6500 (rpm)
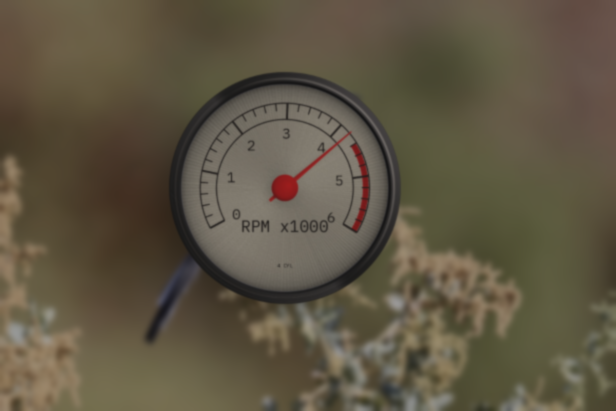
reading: 4200 (rpm)
